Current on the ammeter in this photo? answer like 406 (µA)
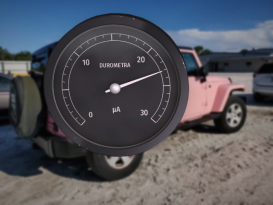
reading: 23 (µA)
